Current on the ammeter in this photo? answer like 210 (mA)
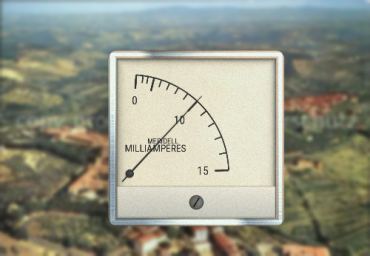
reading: 10 (mA)
